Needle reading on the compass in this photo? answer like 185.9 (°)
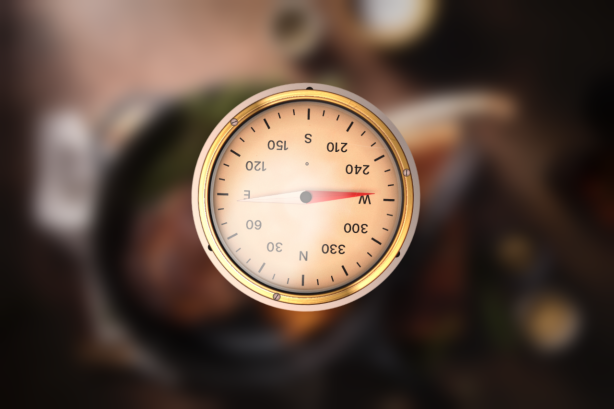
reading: 265 (°)
